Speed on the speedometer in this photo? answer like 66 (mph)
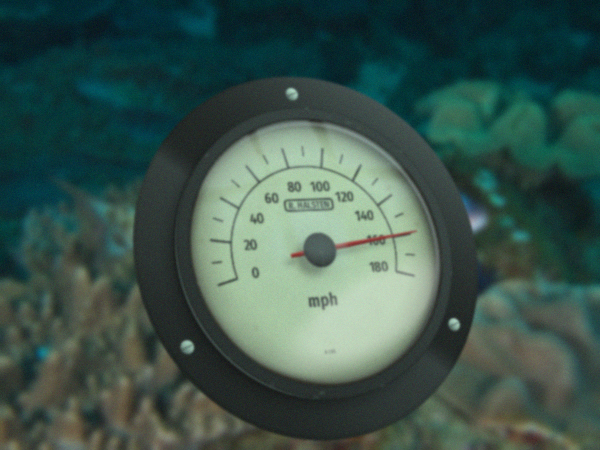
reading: 160 (mph)
